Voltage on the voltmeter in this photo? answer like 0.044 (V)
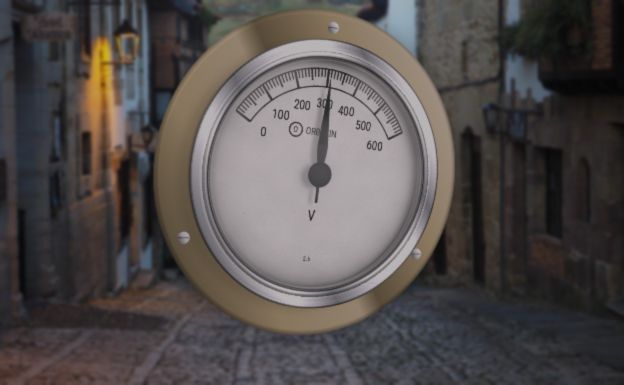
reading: 300 (V)
